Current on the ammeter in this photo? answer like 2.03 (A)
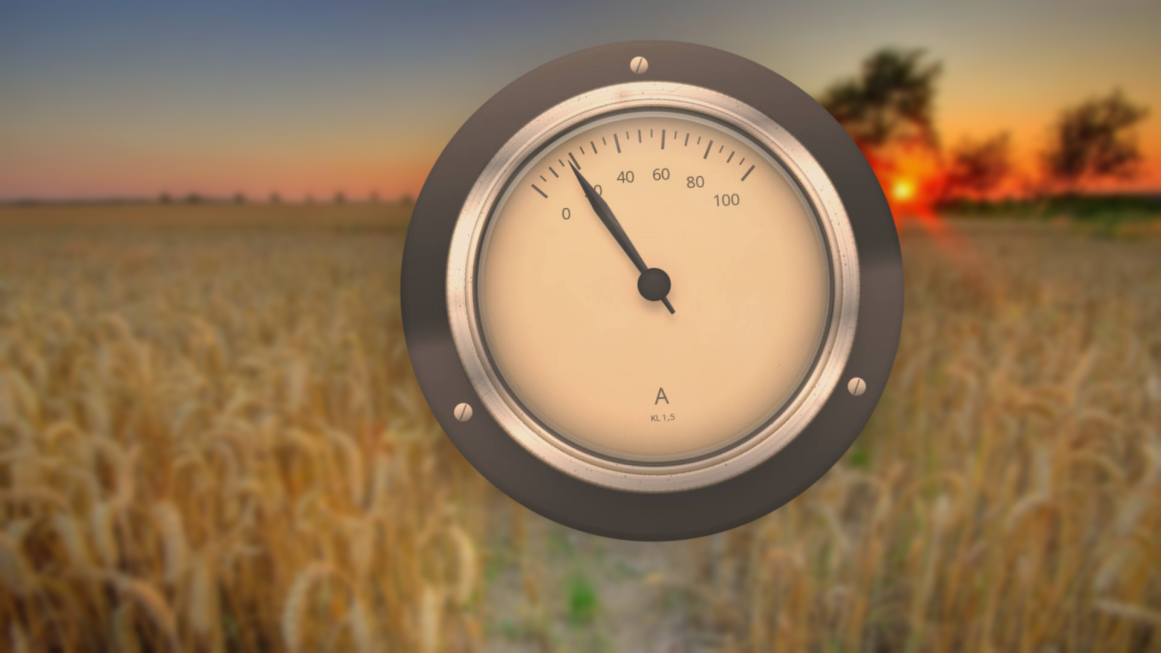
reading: 17.5 (A)
